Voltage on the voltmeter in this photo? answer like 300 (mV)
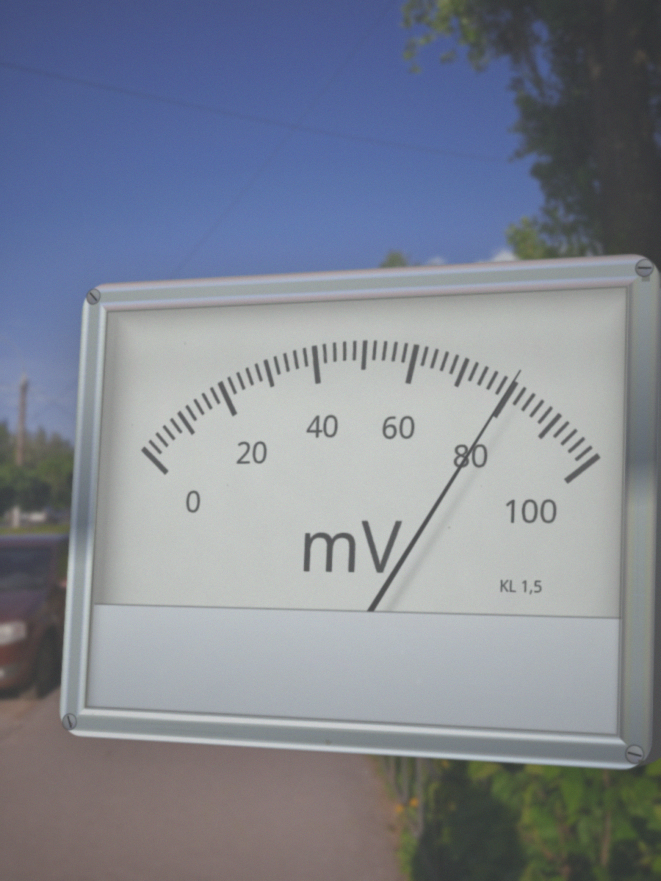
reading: 80 (mV)
